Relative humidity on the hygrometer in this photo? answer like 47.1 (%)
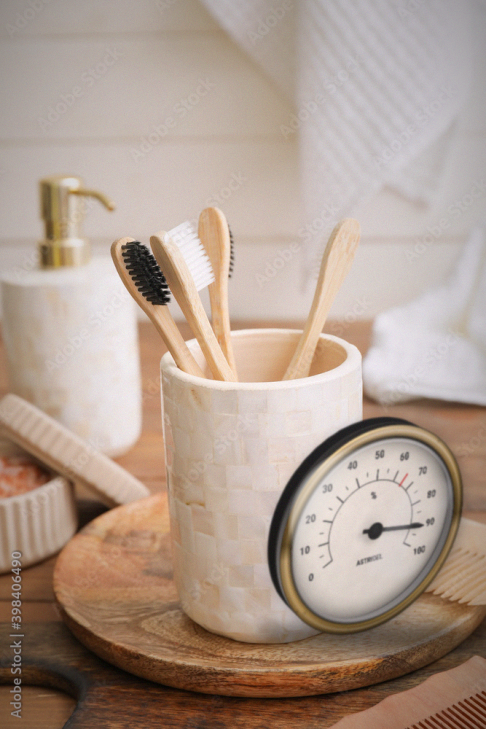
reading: 90 (%)
